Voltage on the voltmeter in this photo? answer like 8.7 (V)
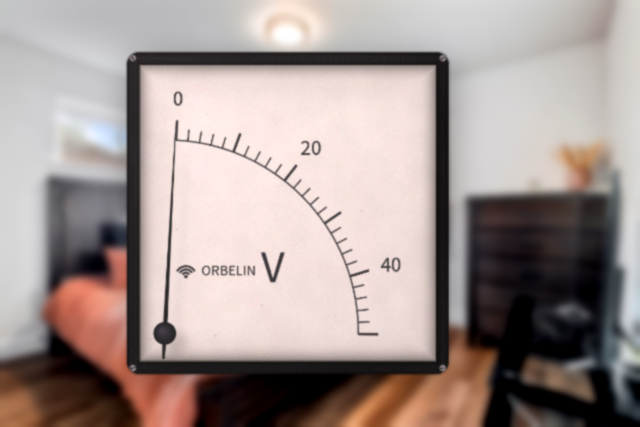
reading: 0 (V)
